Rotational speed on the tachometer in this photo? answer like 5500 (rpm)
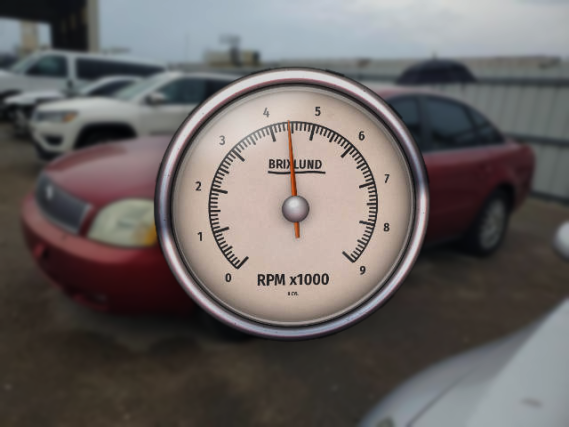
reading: 4400 (rpm)
